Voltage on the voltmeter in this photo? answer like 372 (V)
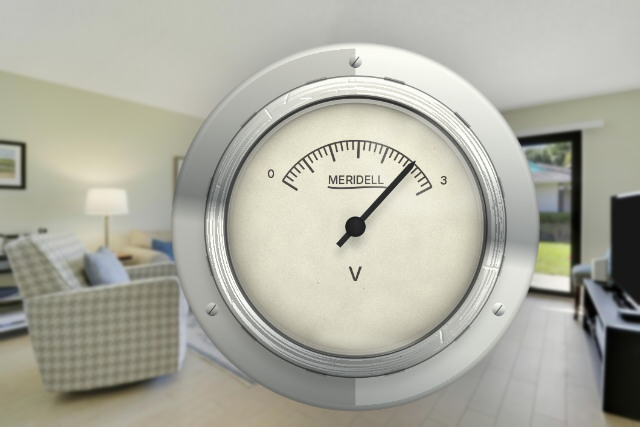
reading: 2.5 (V)
